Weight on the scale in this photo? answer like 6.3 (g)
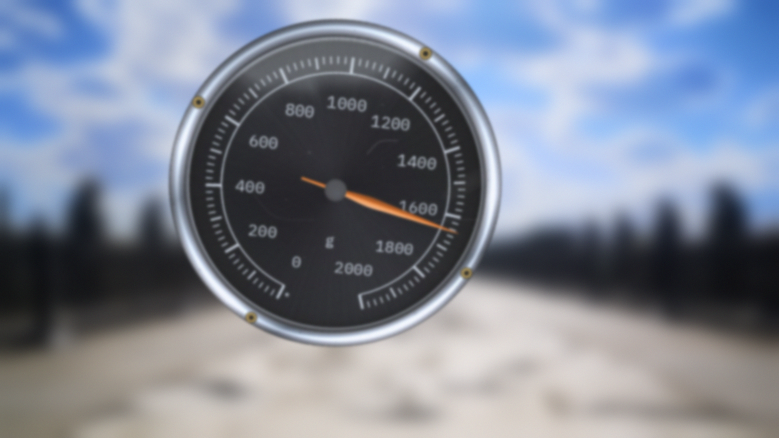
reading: 1640 (g)
